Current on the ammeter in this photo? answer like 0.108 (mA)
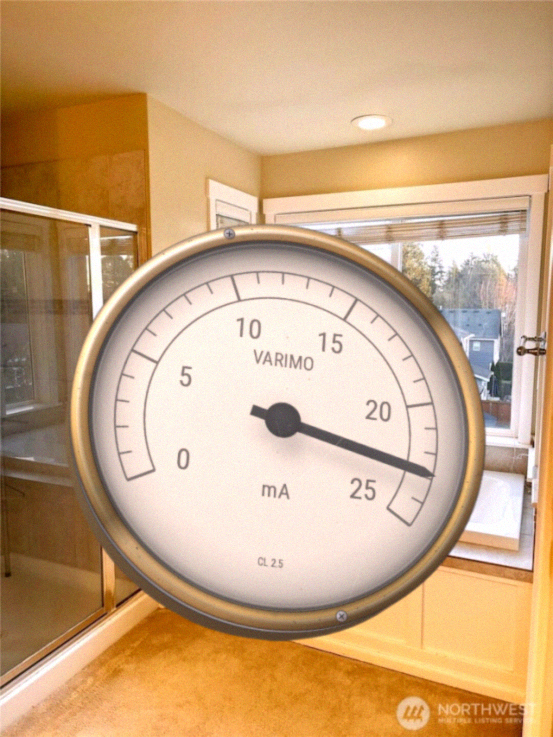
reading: 23 (mA)
